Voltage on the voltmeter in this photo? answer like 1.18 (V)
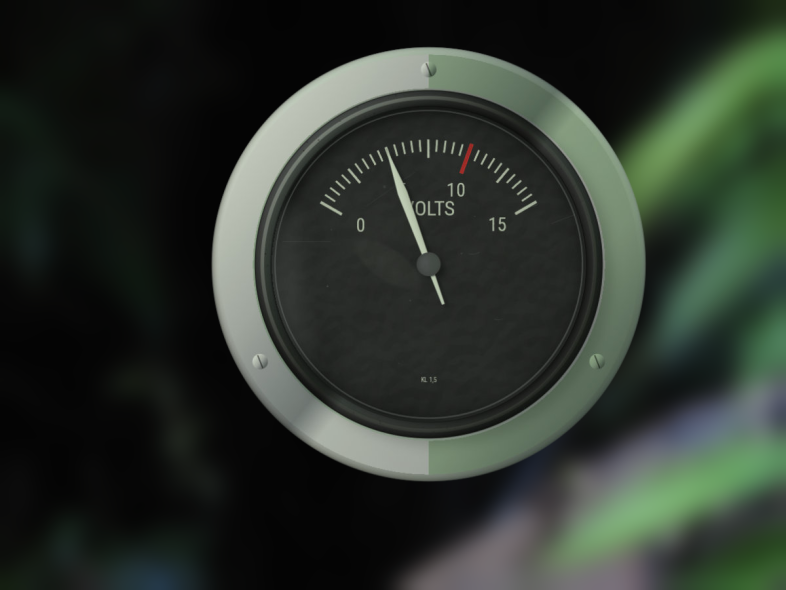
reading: 5 (V)
